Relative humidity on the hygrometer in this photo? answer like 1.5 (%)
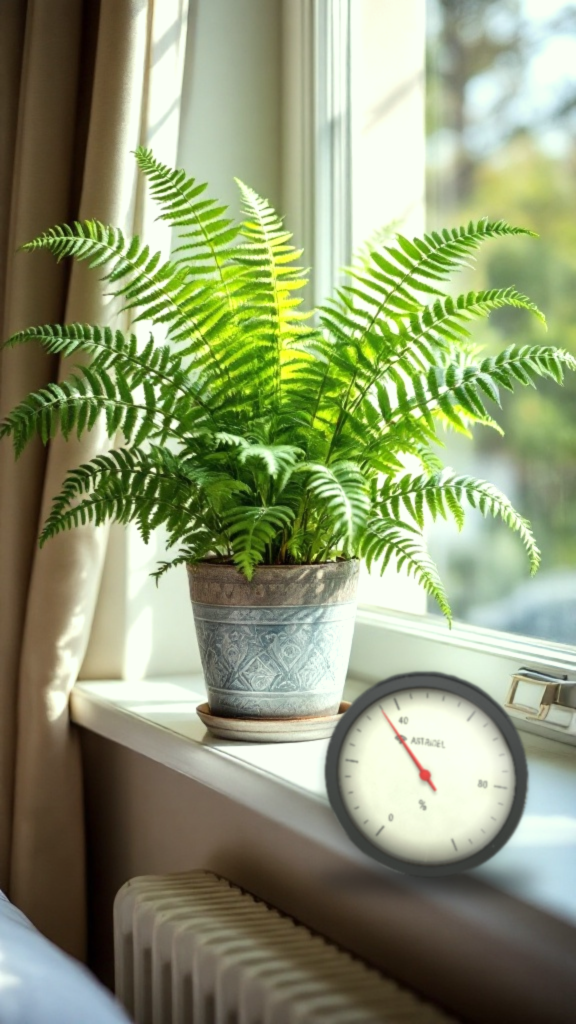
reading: 36 (%)
